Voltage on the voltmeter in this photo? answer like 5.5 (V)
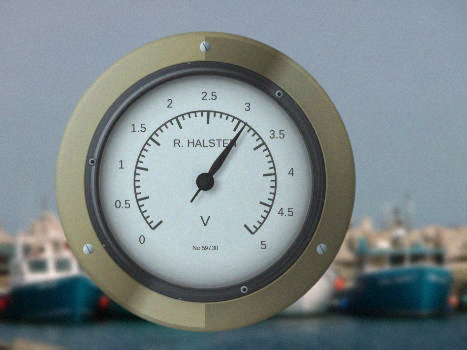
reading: 3.1 (V)
